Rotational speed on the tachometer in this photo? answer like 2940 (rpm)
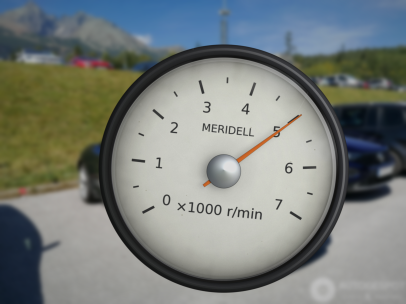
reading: 5000 (rpm)
